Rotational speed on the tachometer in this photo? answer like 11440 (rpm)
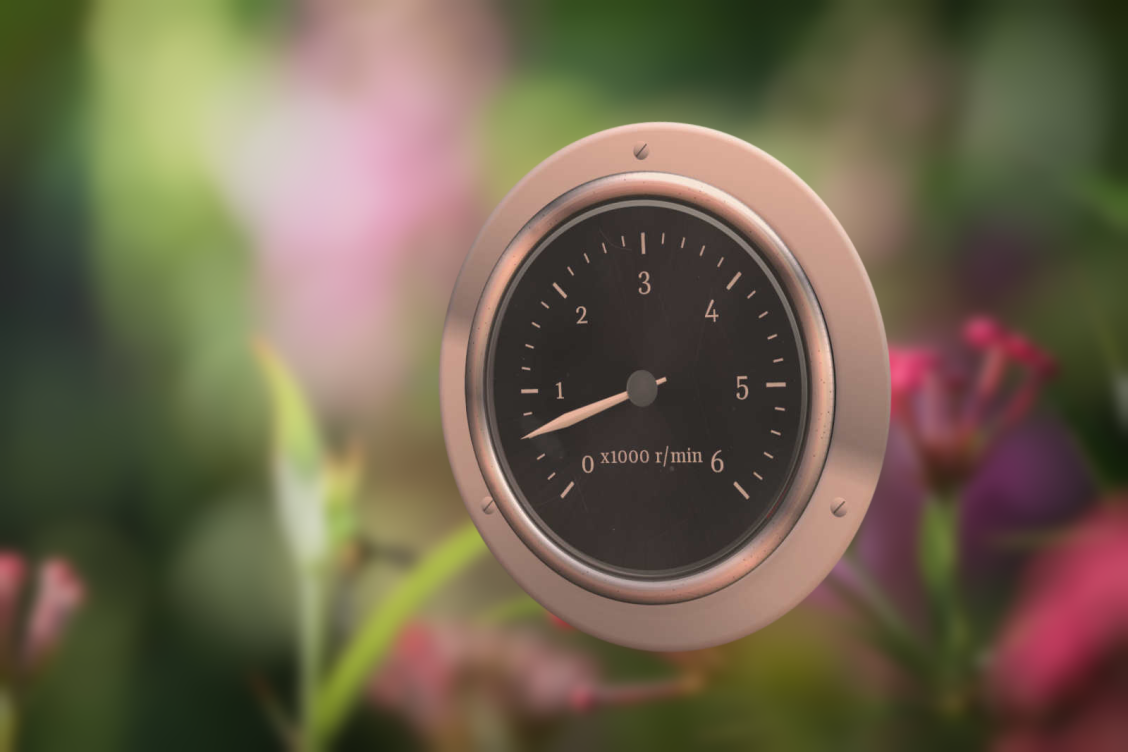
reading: 600 (rpm)
